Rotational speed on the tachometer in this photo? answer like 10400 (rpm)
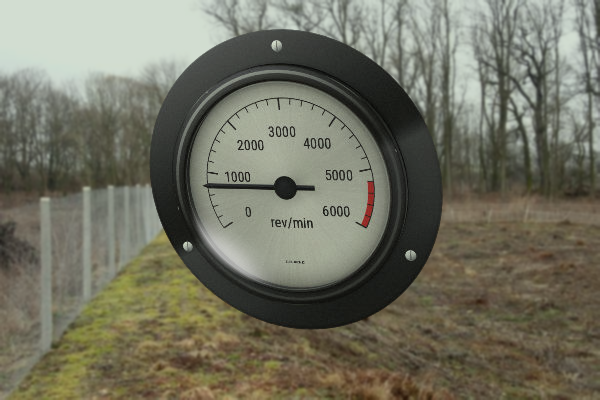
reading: 800 (rpm)
